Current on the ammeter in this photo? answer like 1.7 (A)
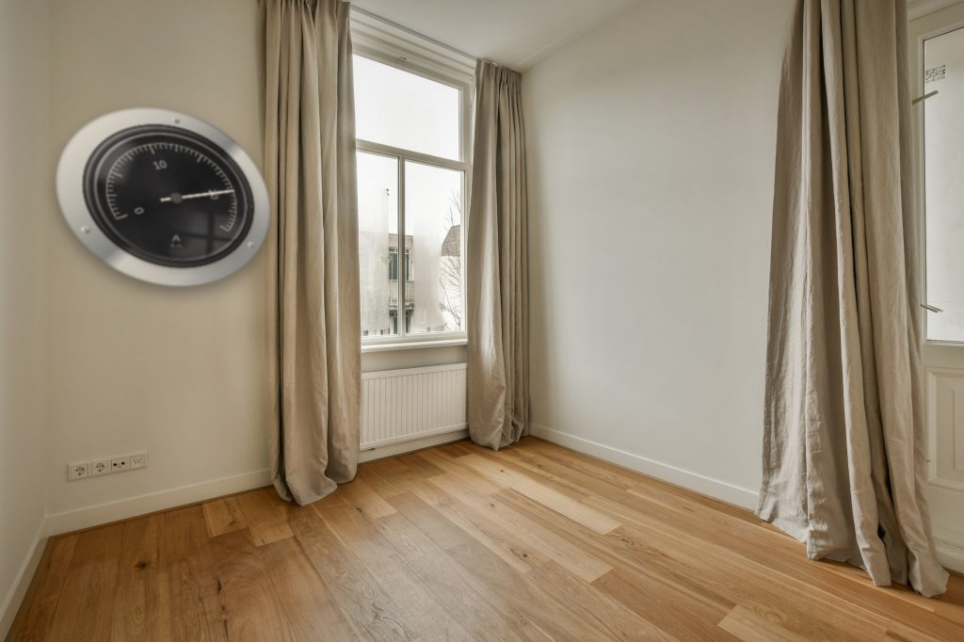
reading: 20 (A)
